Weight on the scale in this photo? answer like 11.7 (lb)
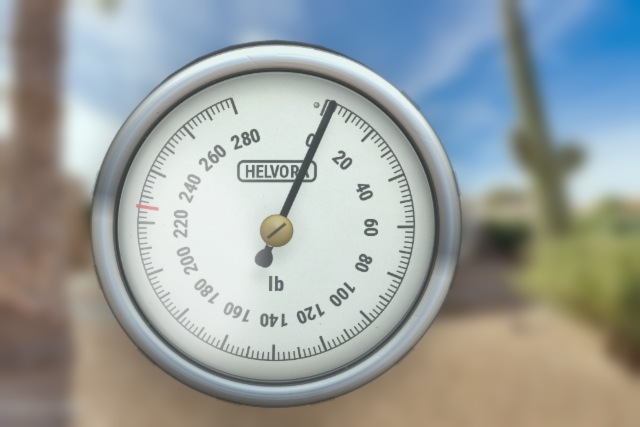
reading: 2 (lb)
